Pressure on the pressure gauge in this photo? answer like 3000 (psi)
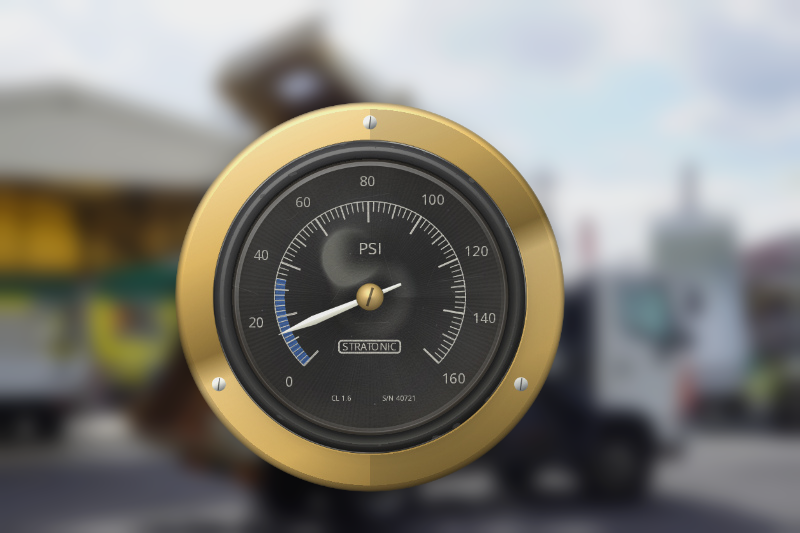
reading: 14 (psi)
